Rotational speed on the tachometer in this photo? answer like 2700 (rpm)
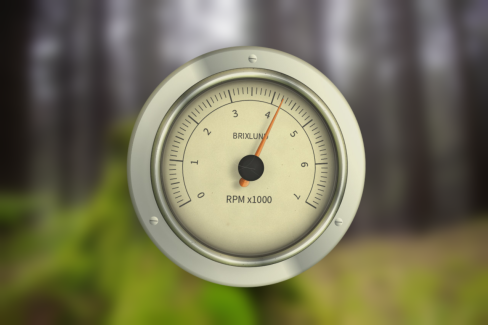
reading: 4200 (rpm)
